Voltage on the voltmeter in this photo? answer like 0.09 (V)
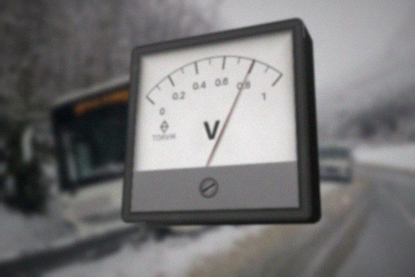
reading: 0.8 (V)
